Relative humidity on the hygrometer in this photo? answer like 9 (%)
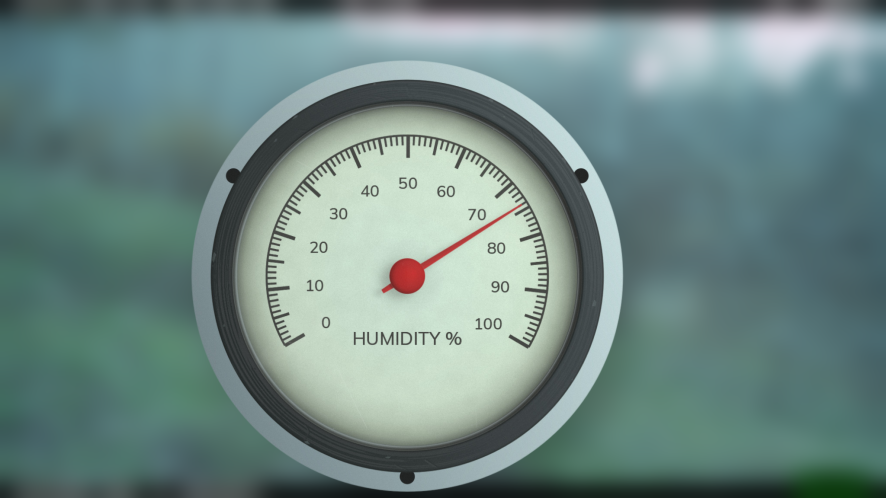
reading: 74 (%)
